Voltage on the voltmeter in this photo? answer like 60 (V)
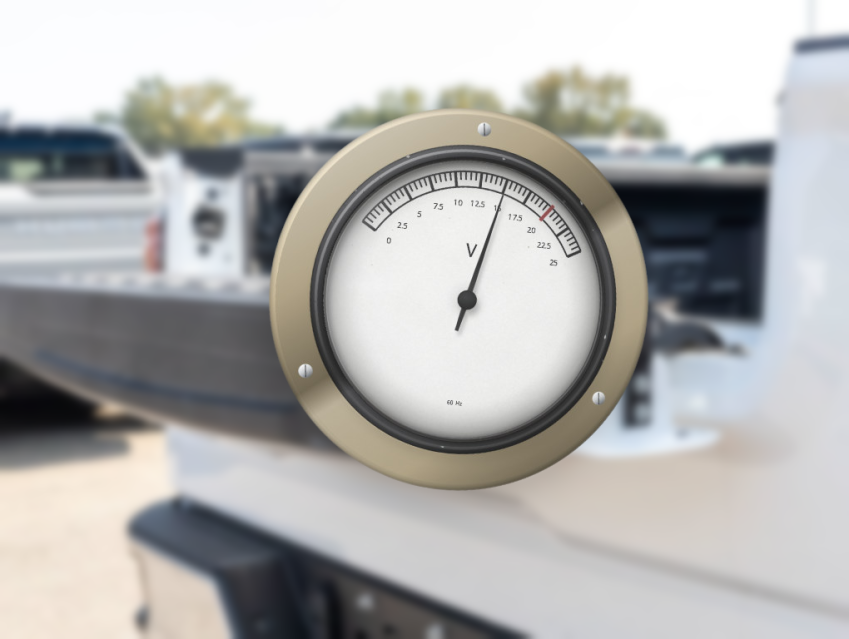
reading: 15 (V)
